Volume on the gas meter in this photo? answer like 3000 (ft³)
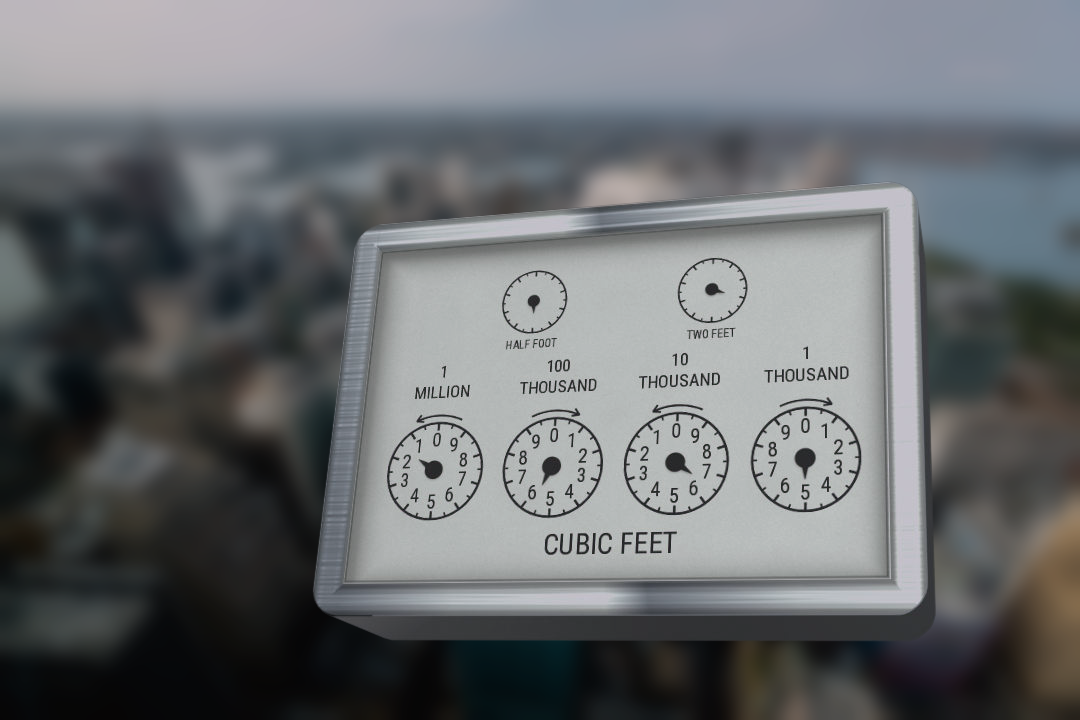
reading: 156500 (ft³)
